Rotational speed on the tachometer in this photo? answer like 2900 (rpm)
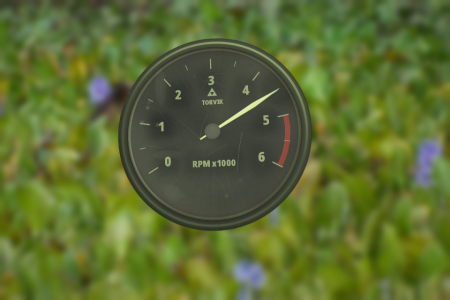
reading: 4500 (rpm)
